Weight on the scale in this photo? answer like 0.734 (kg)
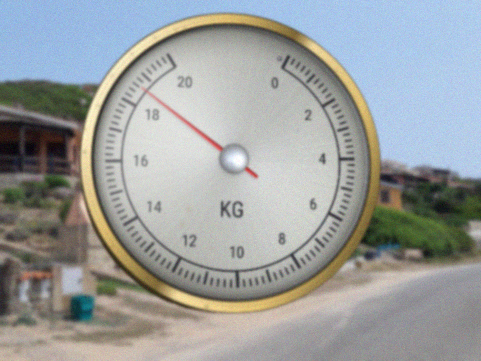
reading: 18.6 (kg)
